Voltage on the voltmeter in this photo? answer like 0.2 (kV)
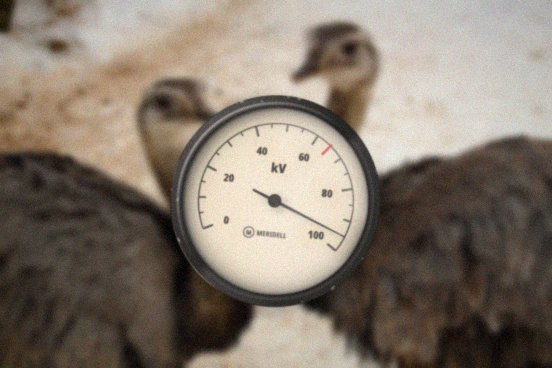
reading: 95 (kV)
